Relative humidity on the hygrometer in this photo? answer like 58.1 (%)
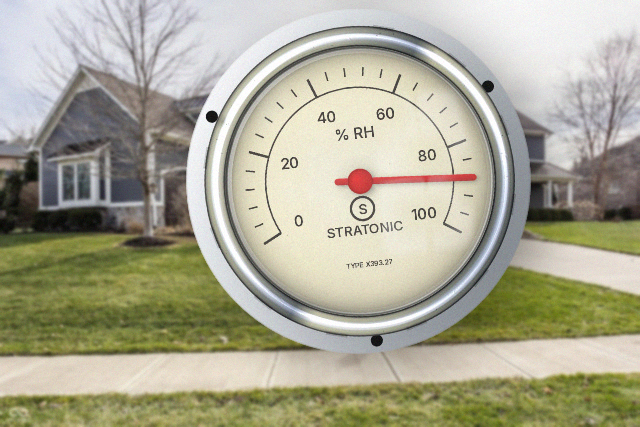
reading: 88 (%)
